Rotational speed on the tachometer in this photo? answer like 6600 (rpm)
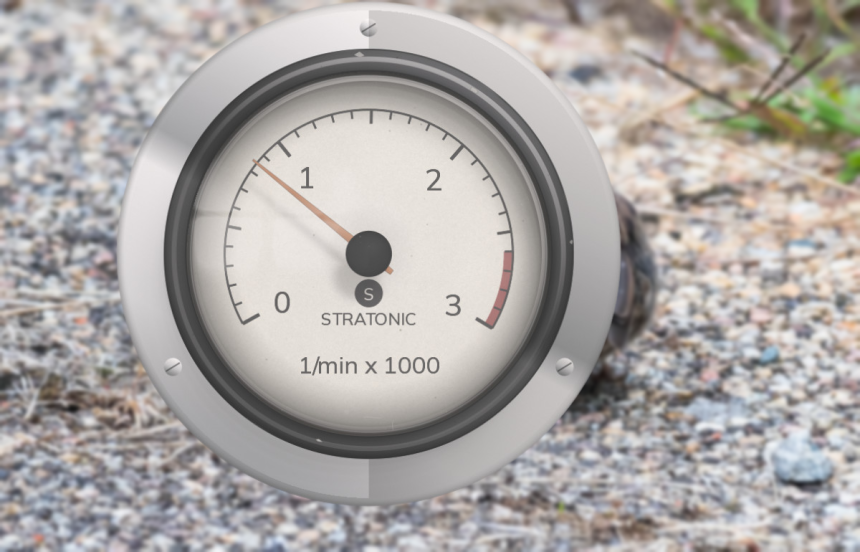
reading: 850 (rpm)
